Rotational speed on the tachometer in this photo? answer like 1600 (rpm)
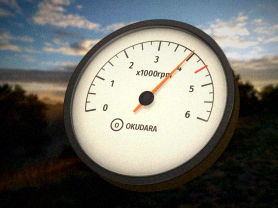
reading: 4000 (rpm)
